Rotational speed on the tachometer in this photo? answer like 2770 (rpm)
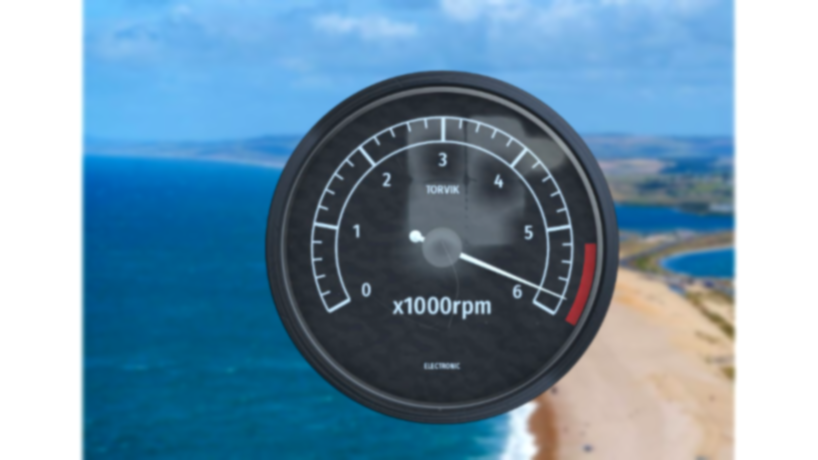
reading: 5800 (rpm)
